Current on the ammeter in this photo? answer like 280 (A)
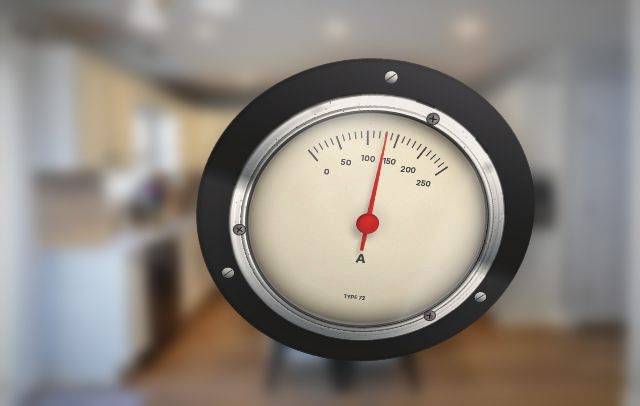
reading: 130 (A)
